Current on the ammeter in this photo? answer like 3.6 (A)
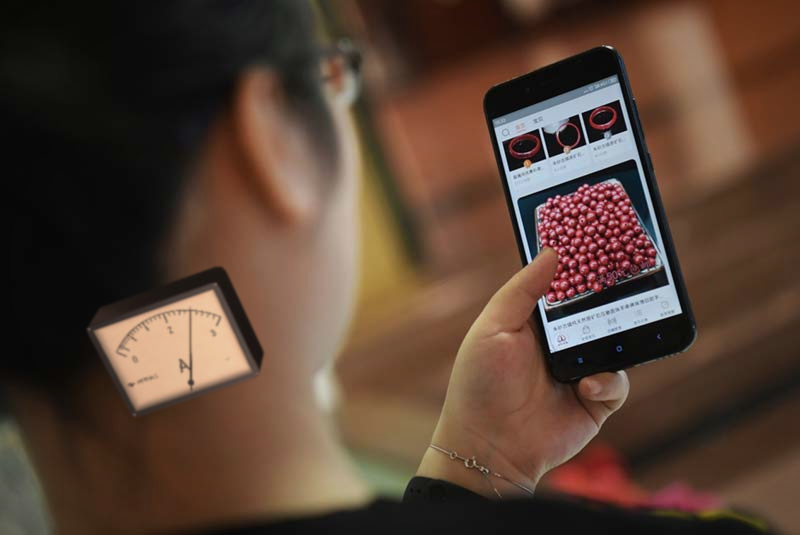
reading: 2.5 (A)
